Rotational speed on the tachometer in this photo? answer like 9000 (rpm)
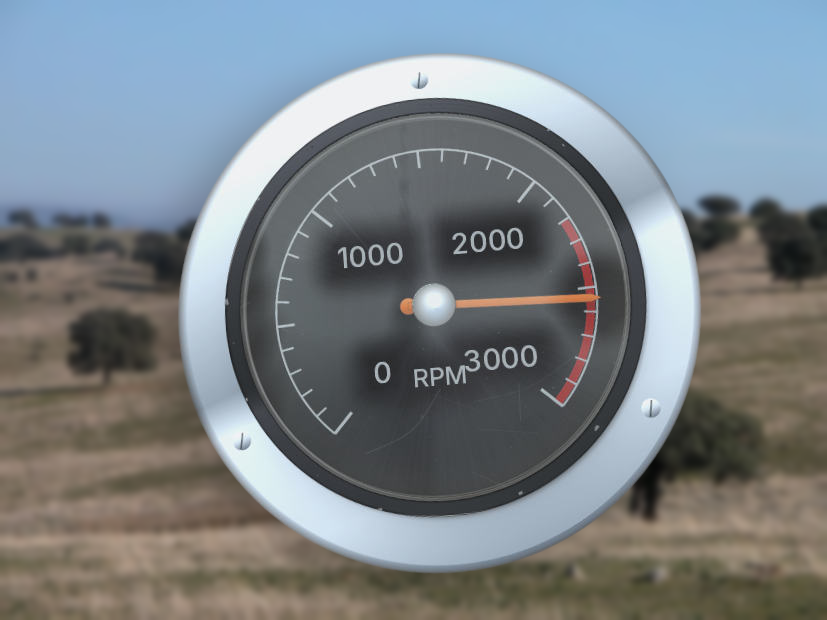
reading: 2550 (rpm)
